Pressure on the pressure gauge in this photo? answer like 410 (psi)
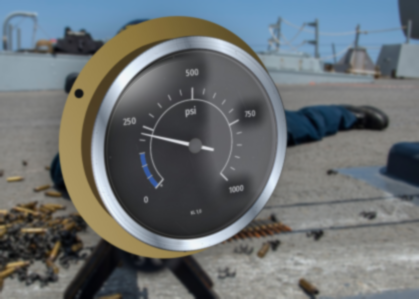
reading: 225 (psi)
